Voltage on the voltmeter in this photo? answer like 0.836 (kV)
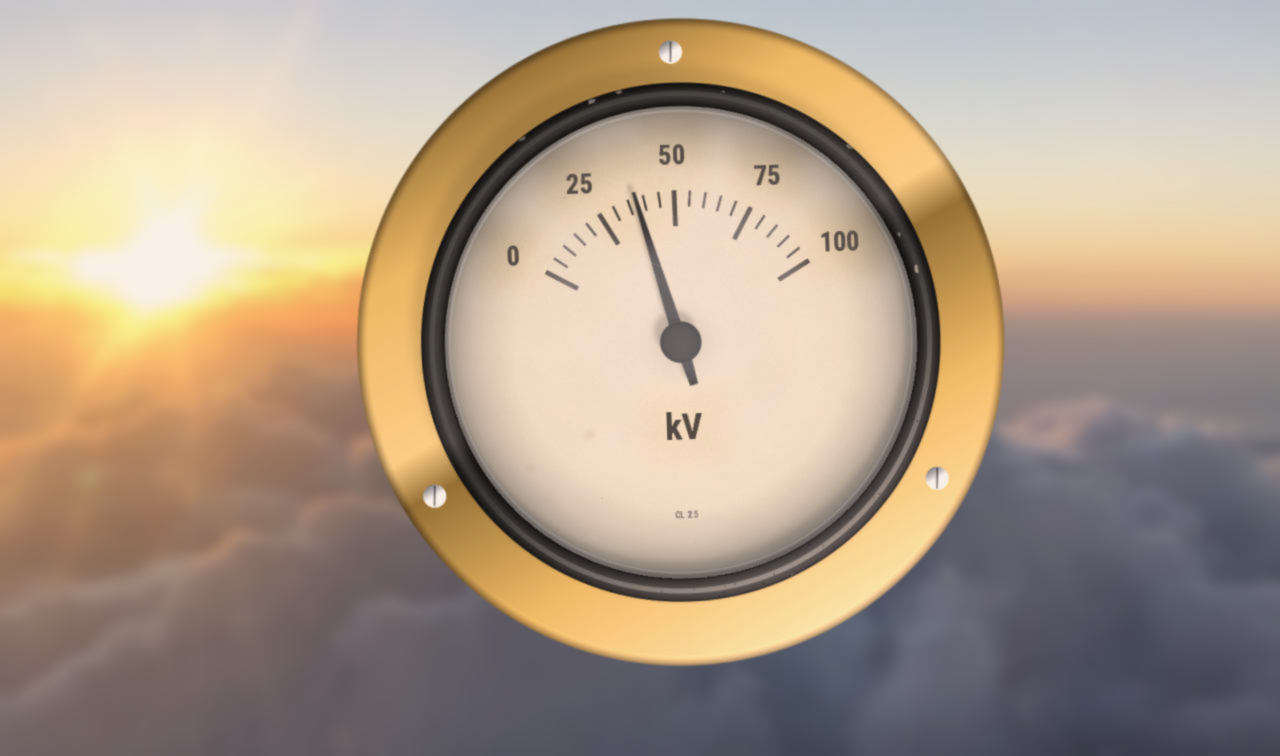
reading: 37.5 (kV)
